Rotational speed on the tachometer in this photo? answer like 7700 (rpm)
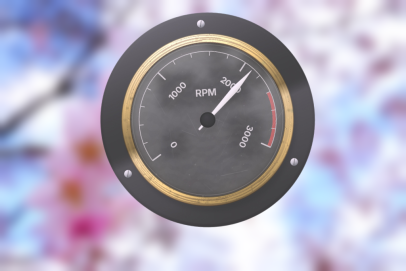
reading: 2100 (rpm)
